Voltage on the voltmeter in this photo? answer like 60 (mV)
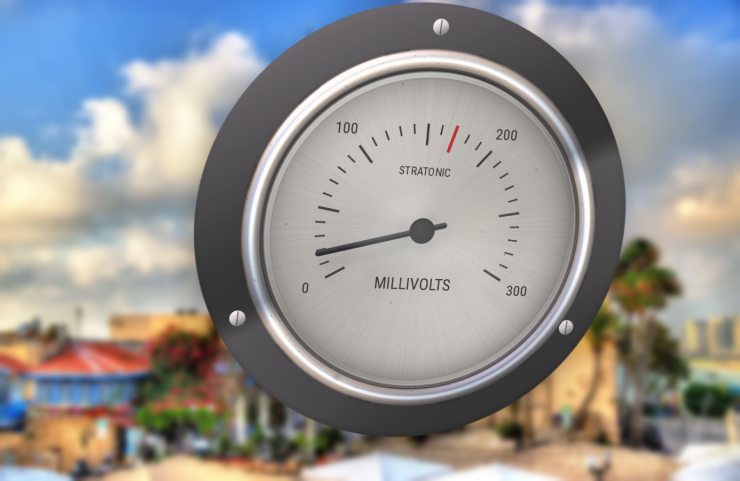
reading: 20 (mV)
